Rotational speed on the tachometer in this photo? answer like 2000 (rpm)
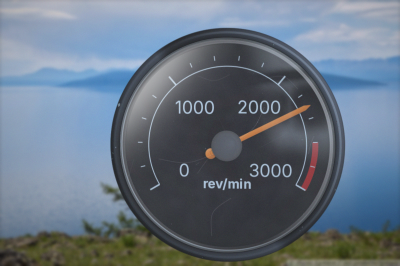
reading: 2300 (rpm)
